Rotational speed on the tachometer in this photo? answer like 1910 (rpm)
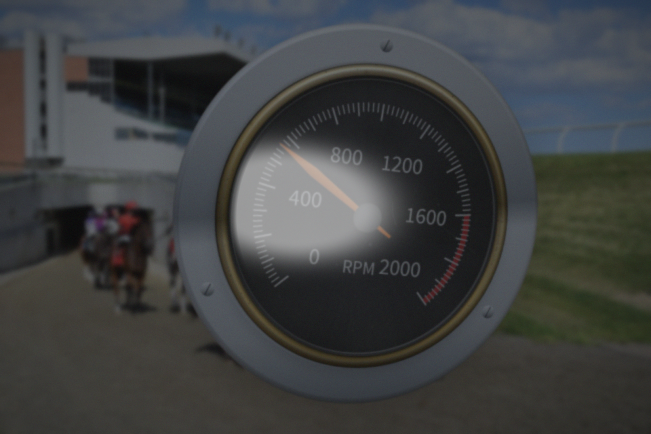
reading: 560 (rpm)
